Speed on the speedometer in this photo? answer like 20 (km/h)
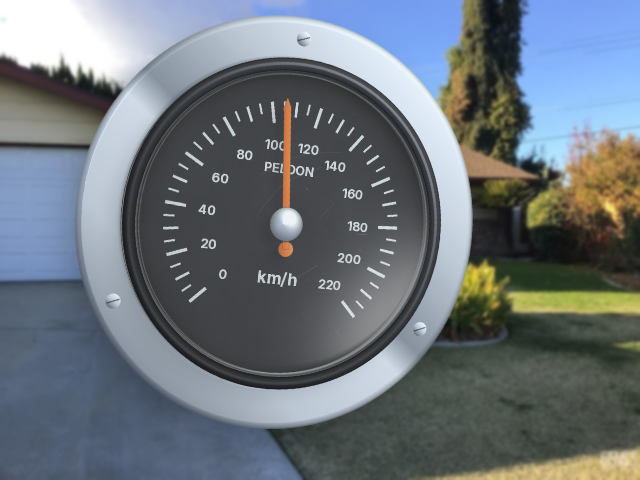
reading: 105 (km/h)
